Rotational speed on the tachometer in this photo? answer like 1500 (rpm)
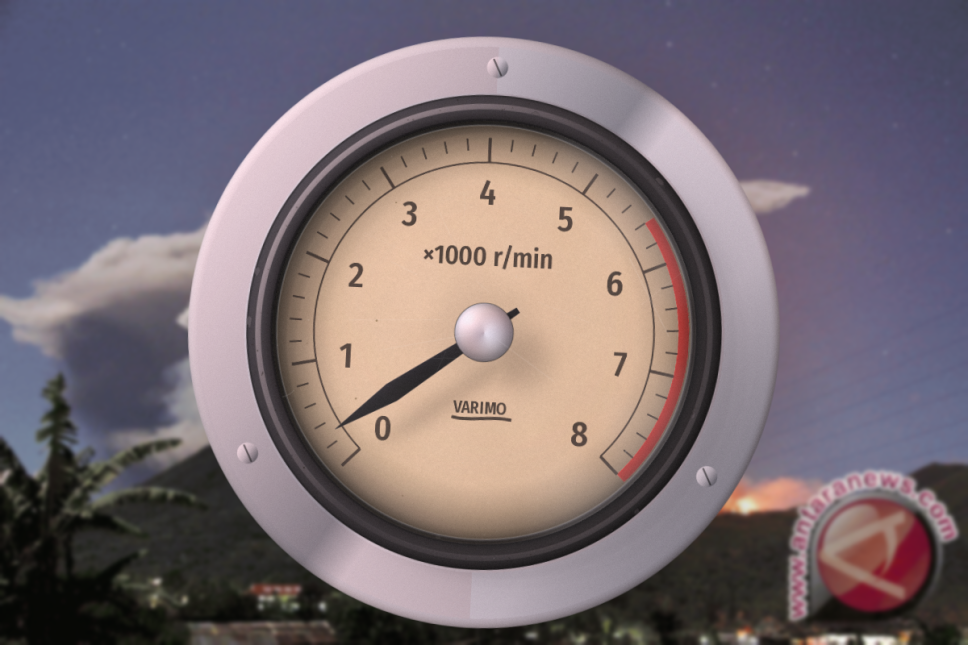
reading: 300 (rpm)
